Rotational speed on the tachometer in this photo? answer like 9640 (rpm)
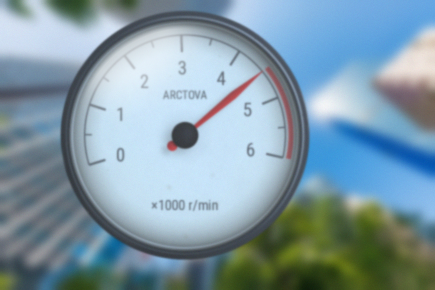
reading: 4500 (rpm)
